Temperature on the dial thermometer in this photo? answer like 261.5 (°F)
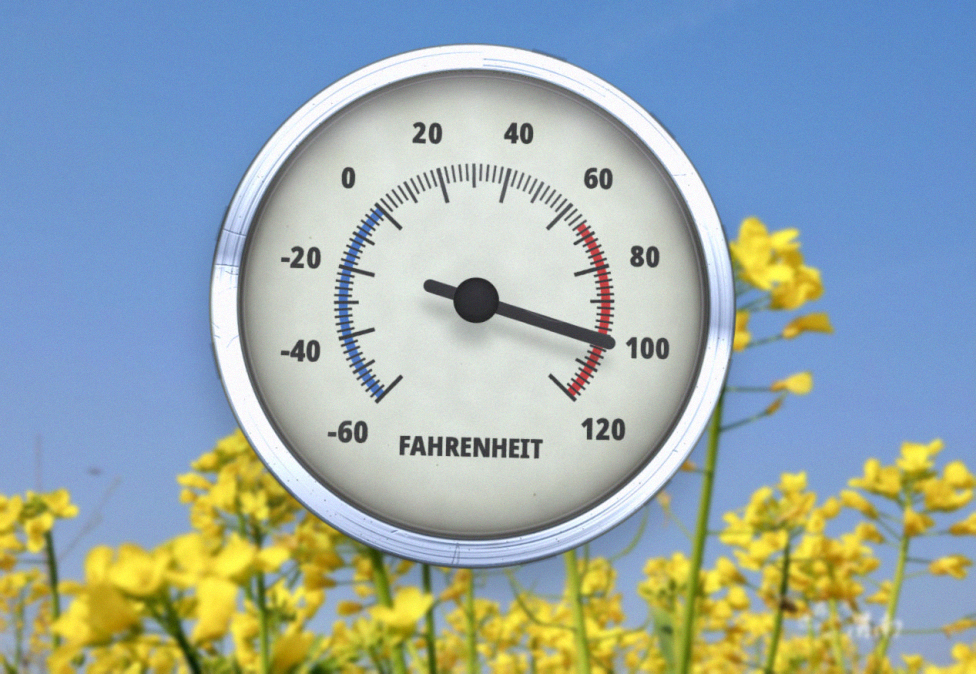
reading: 102 (°F)
